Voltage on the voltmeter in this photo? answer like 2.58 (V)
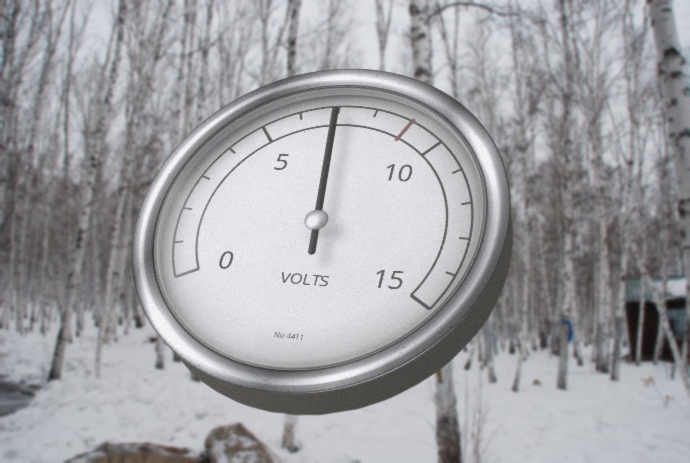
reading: 7 (V)
